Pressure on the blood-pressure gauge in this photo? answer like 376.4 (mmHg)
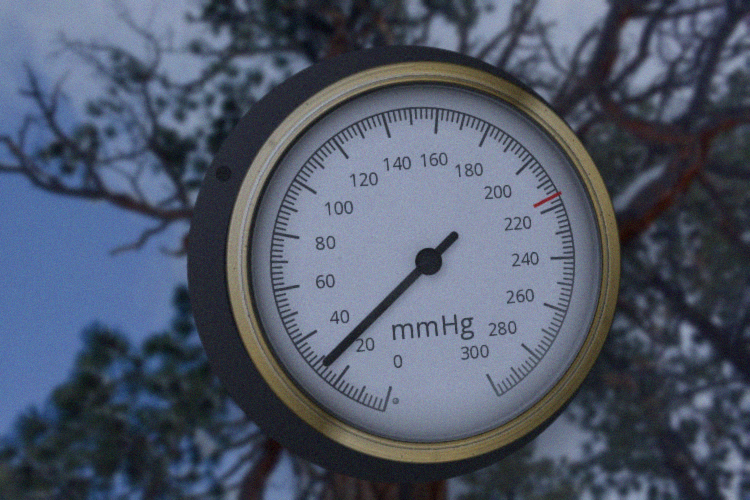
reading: 28 (mmHg)
